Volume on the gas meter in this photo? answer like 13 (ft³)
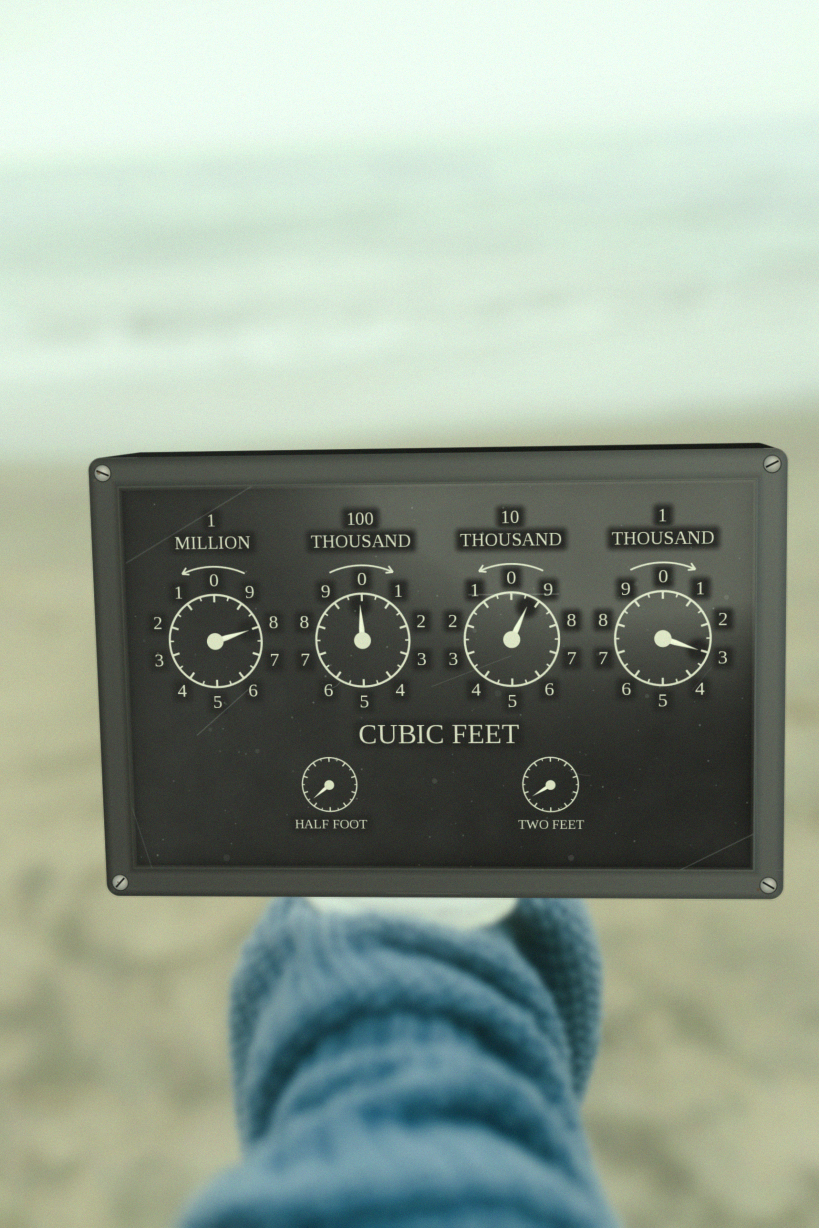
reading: 799300 (ft³)
